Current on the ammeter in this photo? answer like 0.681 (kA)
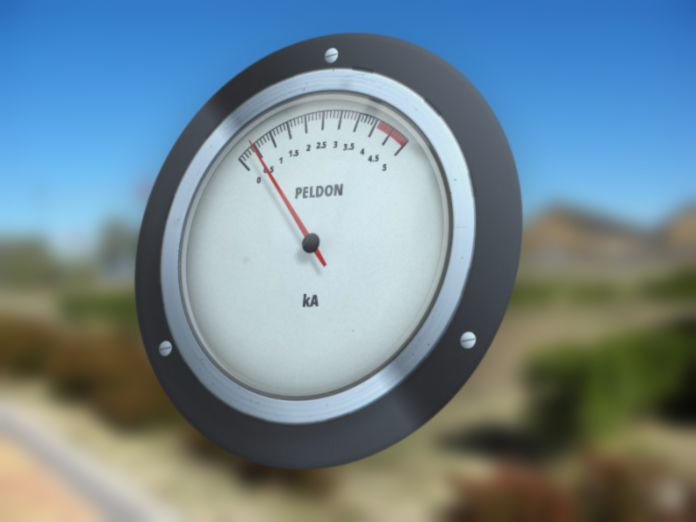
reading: 0.5 (kA)
